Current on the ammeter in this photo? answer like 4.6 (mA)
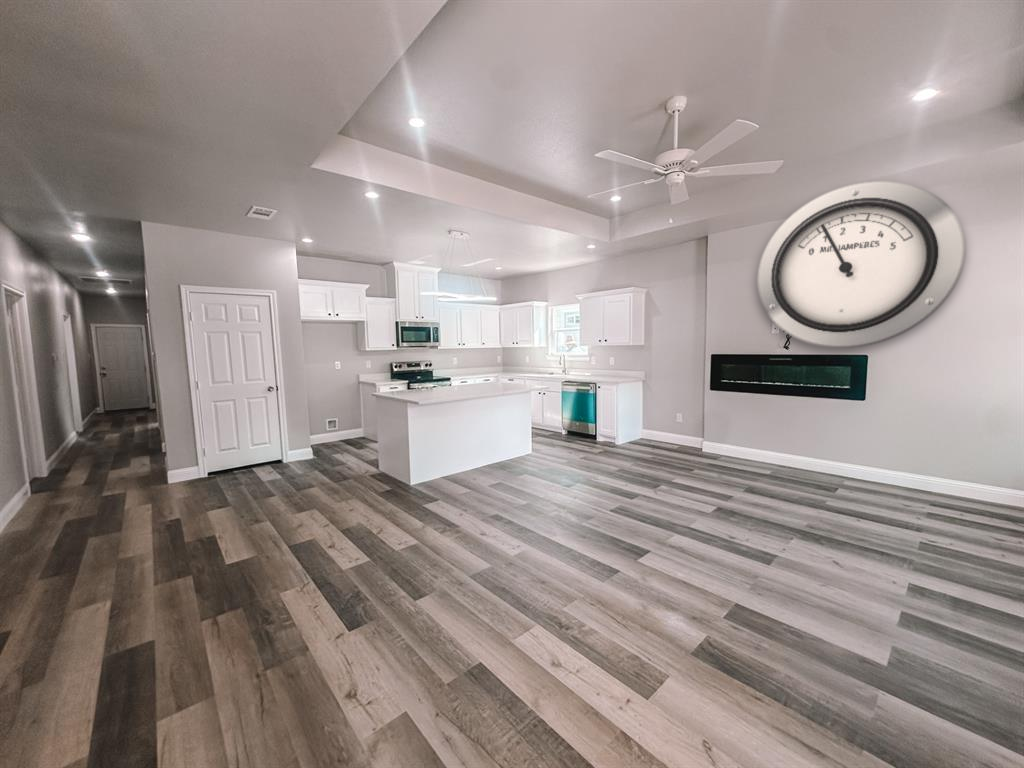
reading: 1.25 (mA)
